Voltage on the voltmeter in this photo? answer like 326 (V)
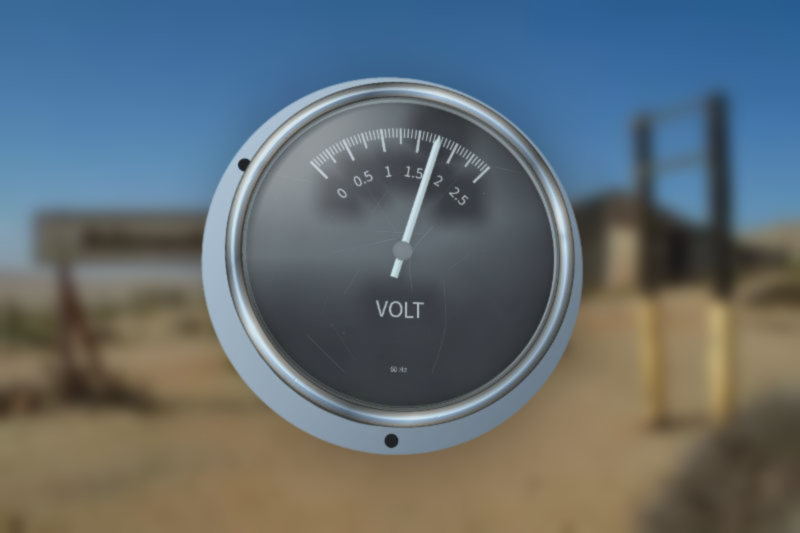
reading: 1.75 (V)
